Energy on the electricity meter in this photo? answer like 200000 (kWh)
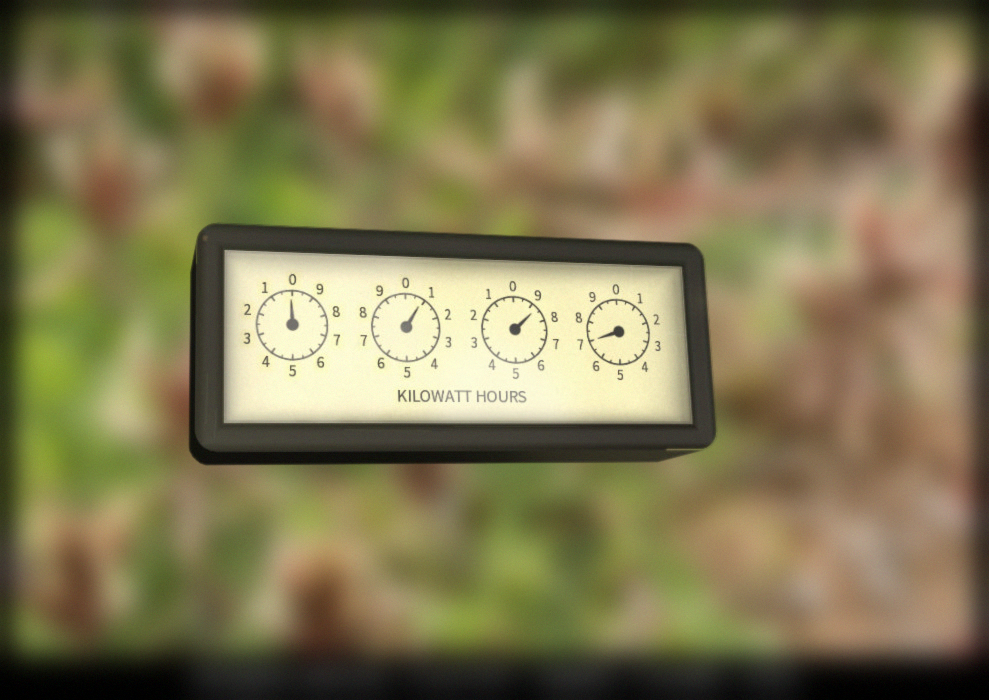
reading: 87 (kWh)
